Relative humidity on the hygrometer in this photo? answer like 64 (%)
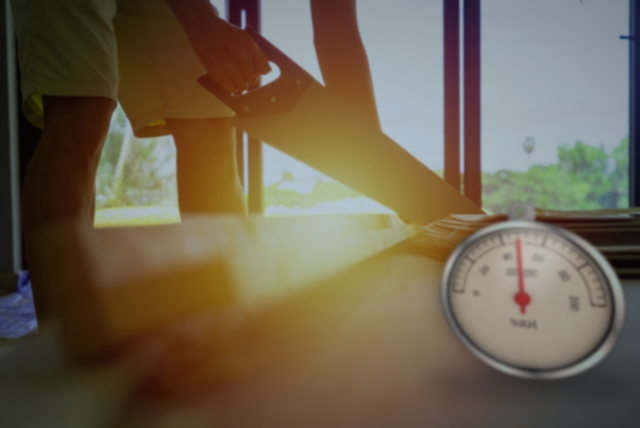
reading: 48 (%)
